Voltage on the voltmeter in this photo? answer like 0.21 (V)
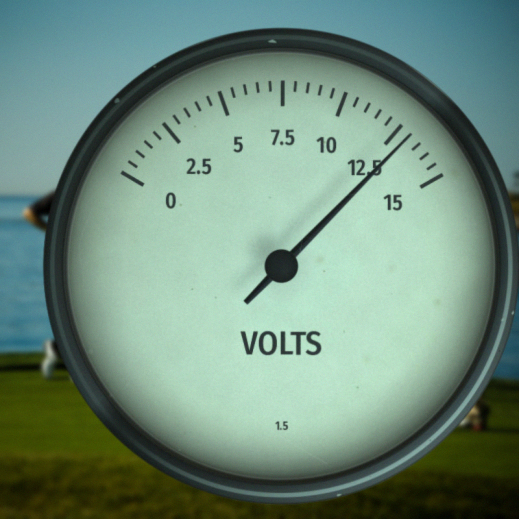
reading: 13 (V)
